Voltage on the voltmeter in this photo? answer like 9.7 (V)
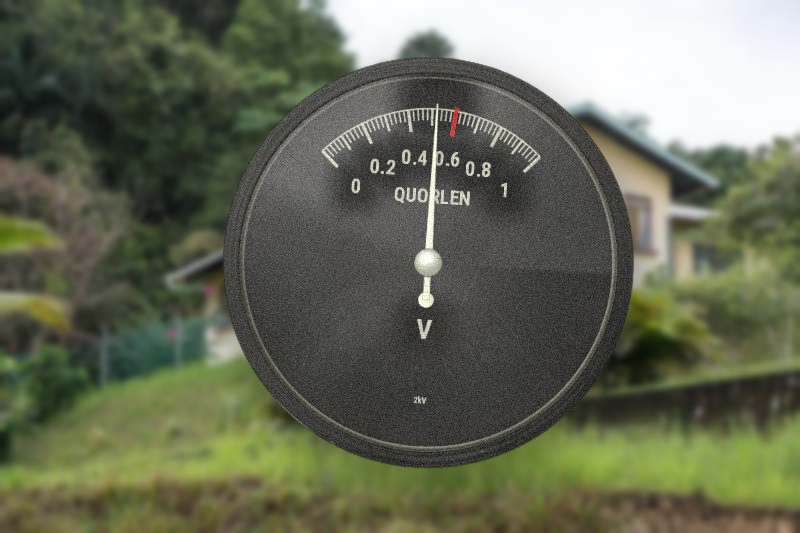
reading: 0.52 (V)
